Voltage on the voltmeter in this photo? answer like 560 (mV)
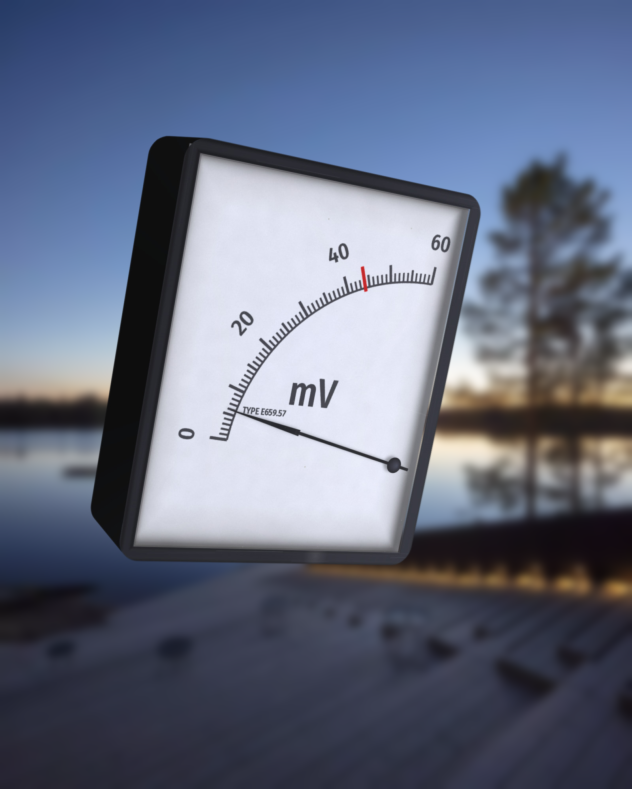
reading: 6 (mV)
